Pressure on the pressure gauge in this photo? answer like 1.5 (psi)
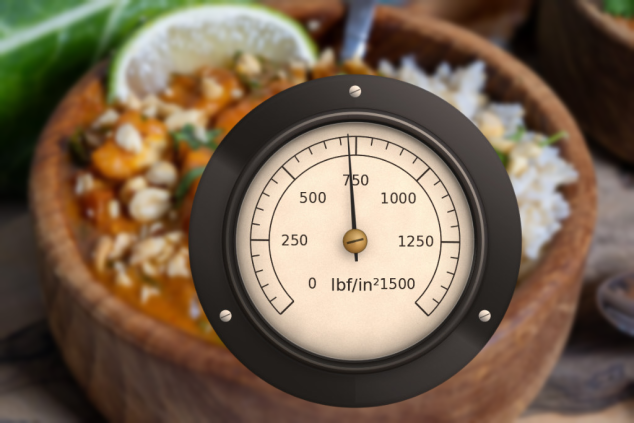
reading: 725 (psi)
